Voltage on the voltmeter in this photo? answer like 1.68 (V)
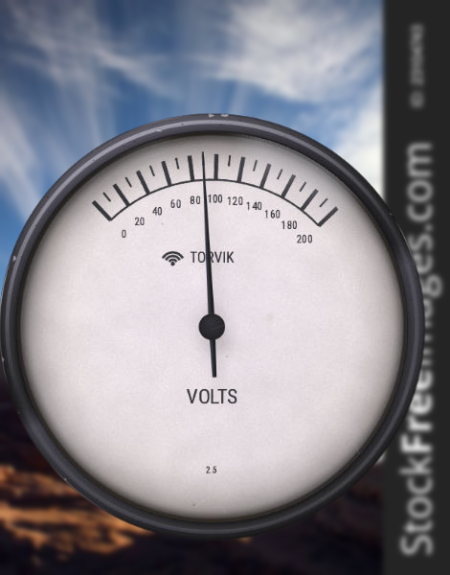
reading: 90 (V)
